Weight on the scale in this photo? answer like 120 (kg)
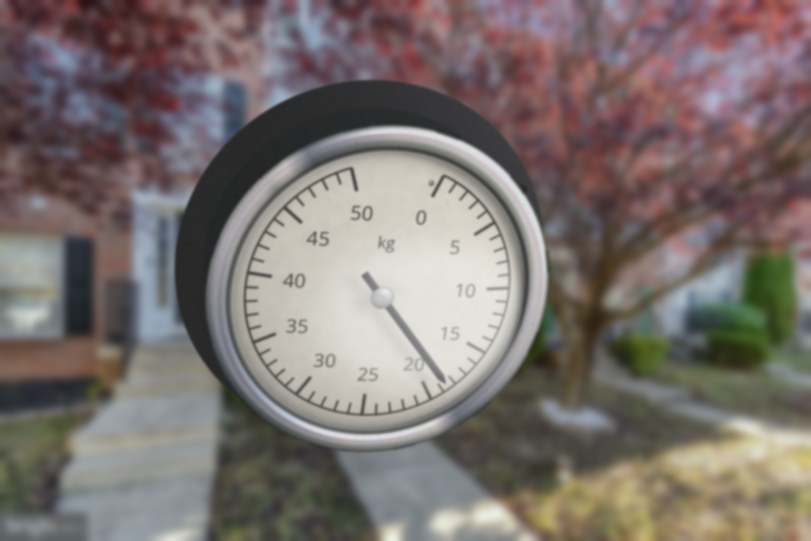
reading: 18.5 (kg)
